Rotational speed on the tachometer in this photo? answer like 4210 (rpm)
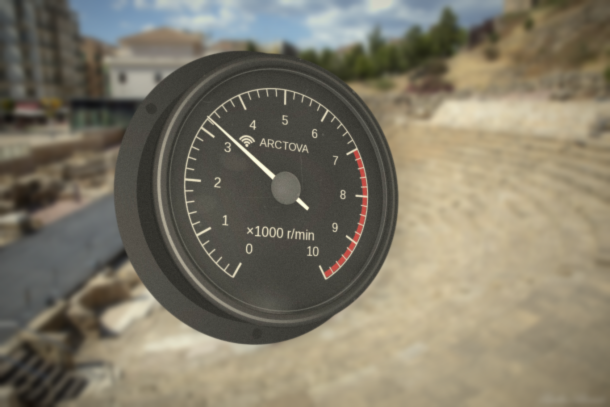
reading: 3200 (rpm)
